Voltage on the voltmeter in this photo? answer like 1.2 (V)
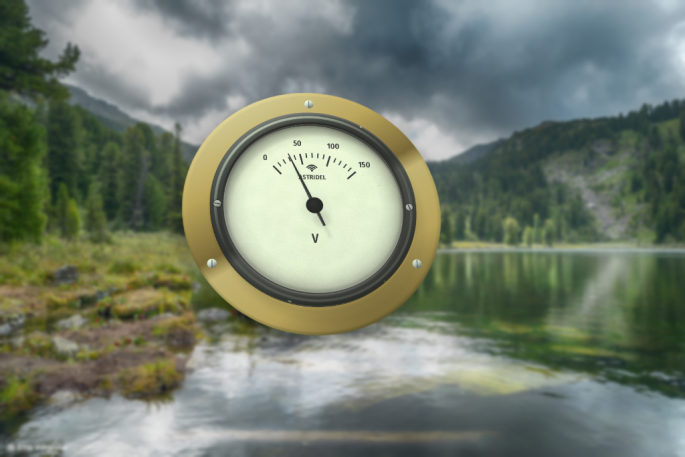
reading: 30 (V)
